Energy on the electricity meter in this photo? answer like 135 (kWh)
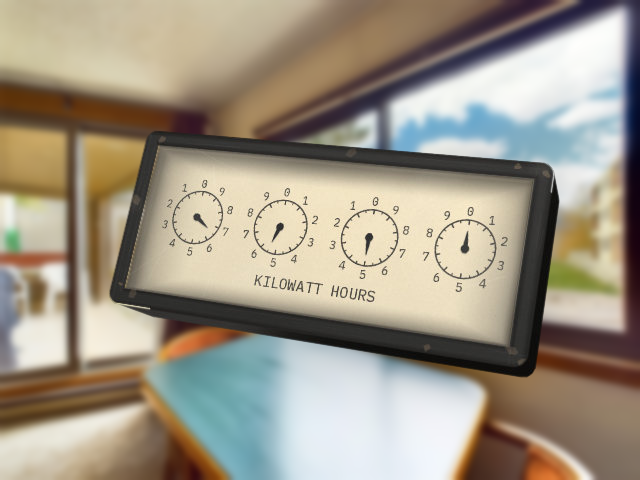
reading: 6550 (kWh)
